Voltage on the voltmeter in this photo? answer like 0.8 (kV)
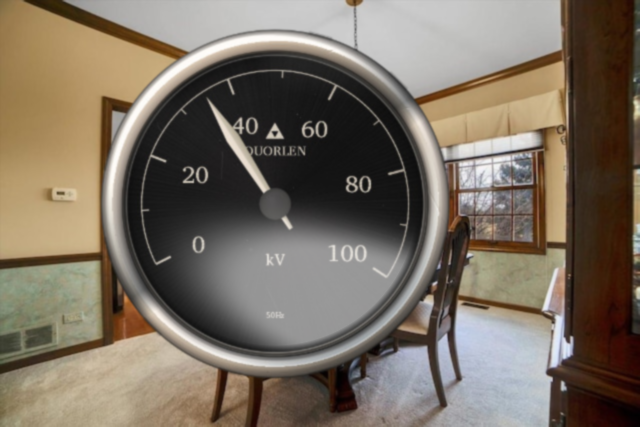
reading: 35 (kV)
